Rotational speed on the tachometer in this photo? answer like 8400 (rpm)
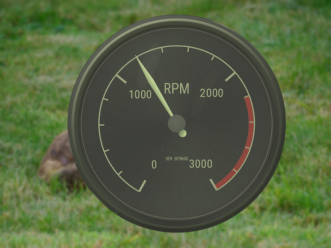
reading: 1200 (rpm)
